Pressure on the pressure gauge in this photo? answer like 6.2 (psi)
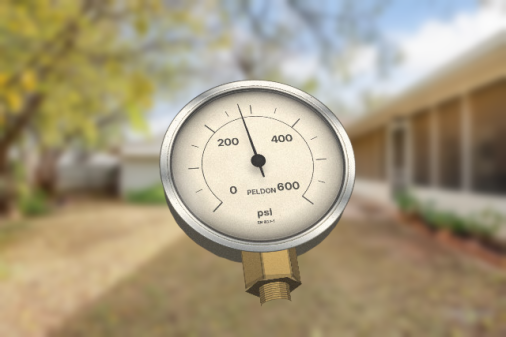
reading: 275 (psi)
